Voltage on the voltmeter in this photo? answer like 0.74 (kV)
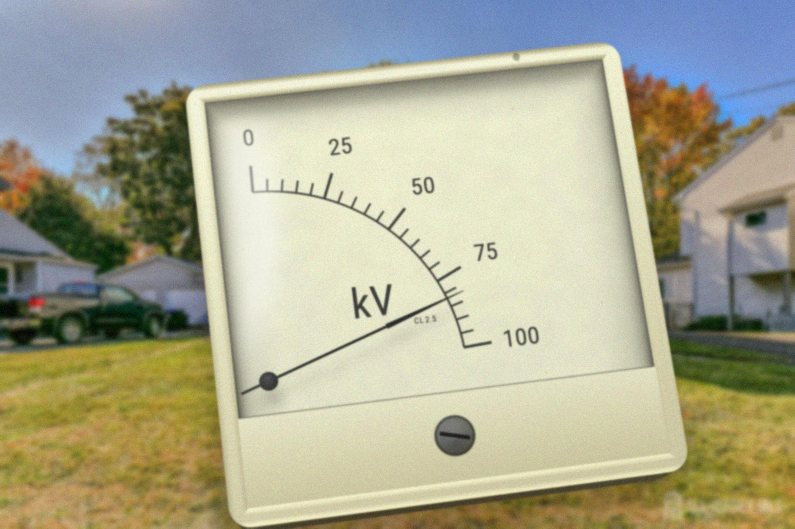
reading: 82.5 (kV)
